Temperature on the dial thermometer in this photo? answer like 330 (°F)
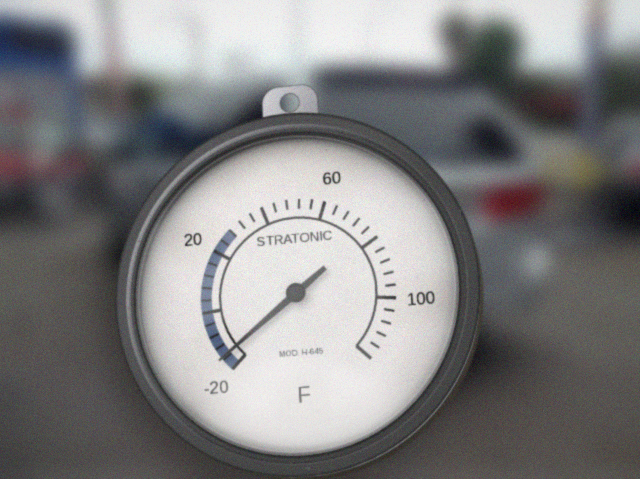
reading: -16 (°F)
